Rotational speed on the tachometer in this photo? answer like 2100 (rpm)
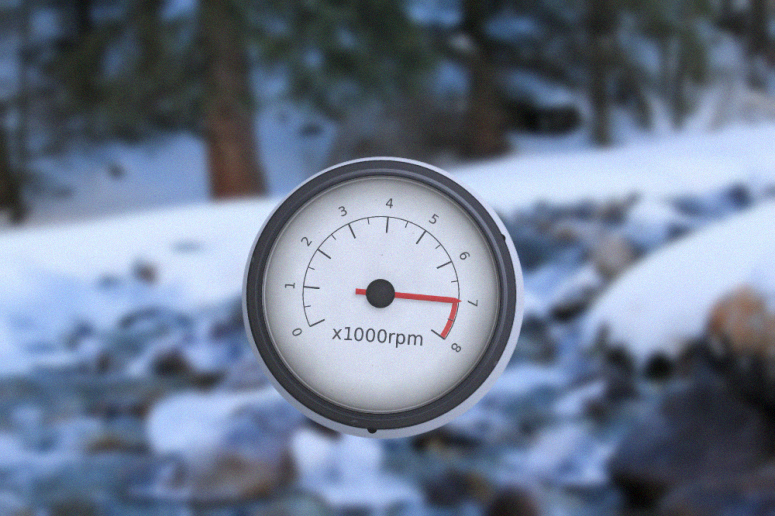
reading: 7000 (rpm)
